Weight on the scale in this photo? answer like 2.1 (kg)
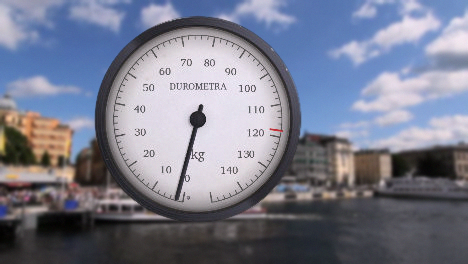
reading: 2 (kg)
